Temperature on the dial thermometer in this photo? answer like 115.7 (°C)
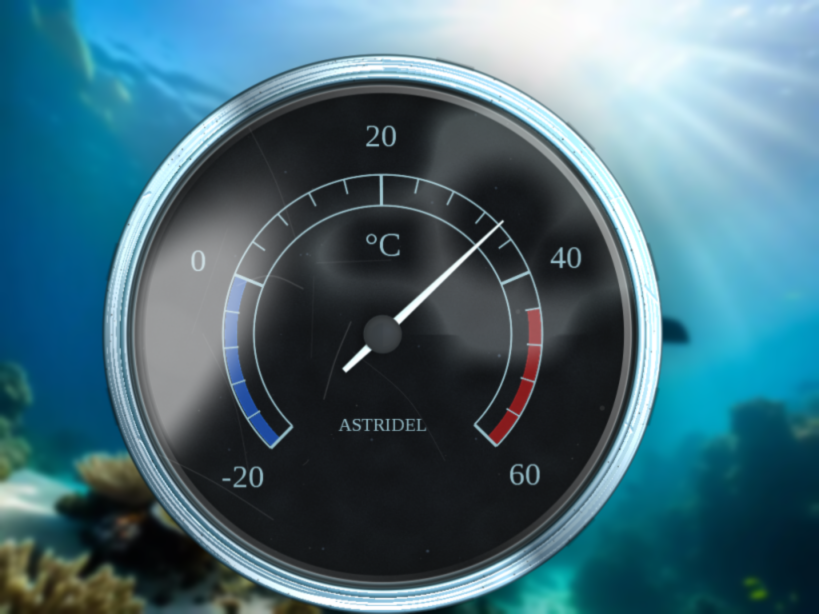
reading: 34 (°C)
